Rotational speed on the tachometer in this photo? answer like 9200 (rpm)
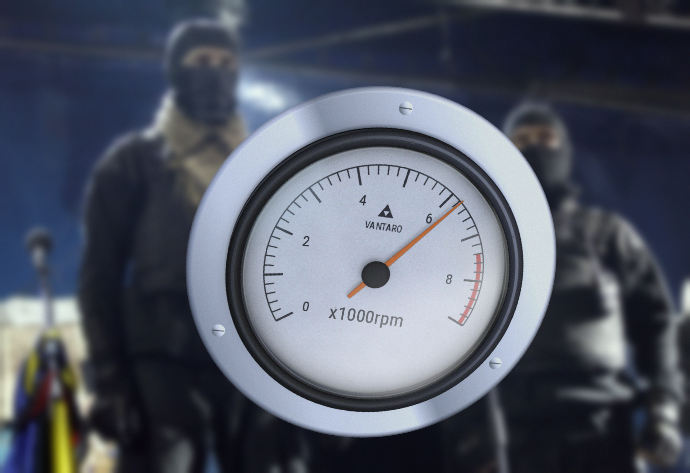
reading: 6200 (rpm)
